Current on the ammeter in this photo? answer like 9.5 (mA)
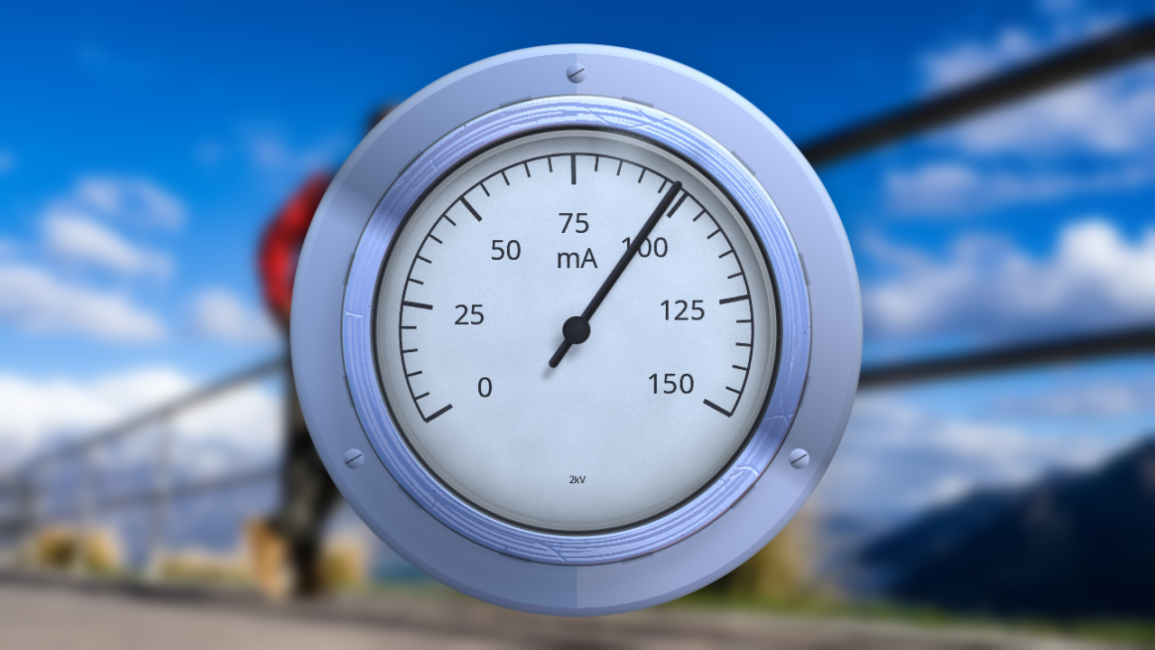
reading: 97.5 (mA)
